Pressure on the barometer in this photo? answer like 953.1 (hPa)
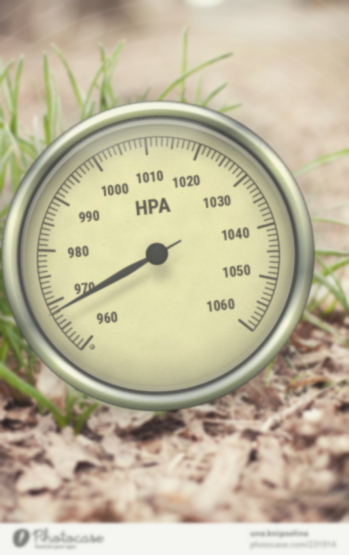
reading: 968 (hPa)
